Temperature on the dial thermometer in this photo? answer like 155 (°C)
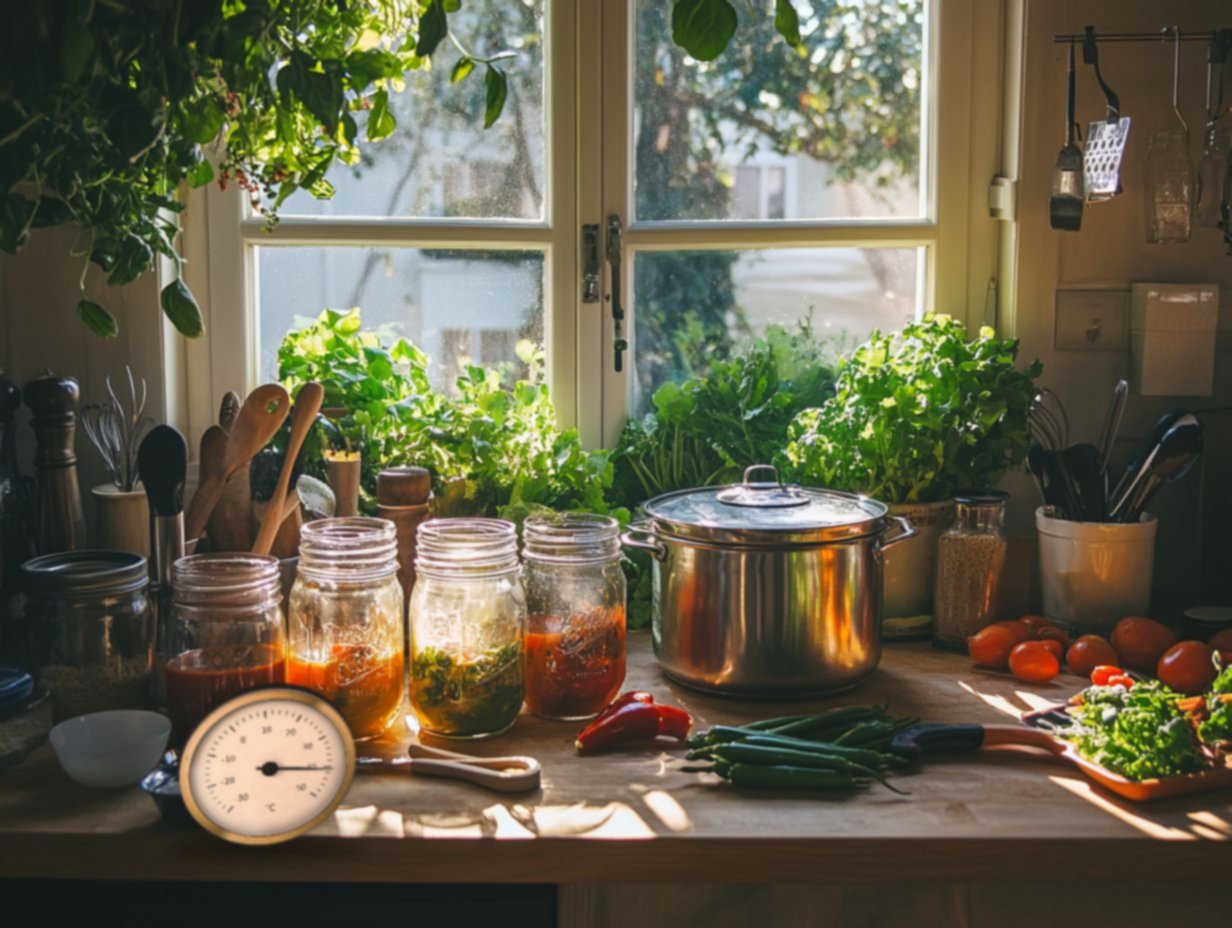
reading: 40 (°C)
